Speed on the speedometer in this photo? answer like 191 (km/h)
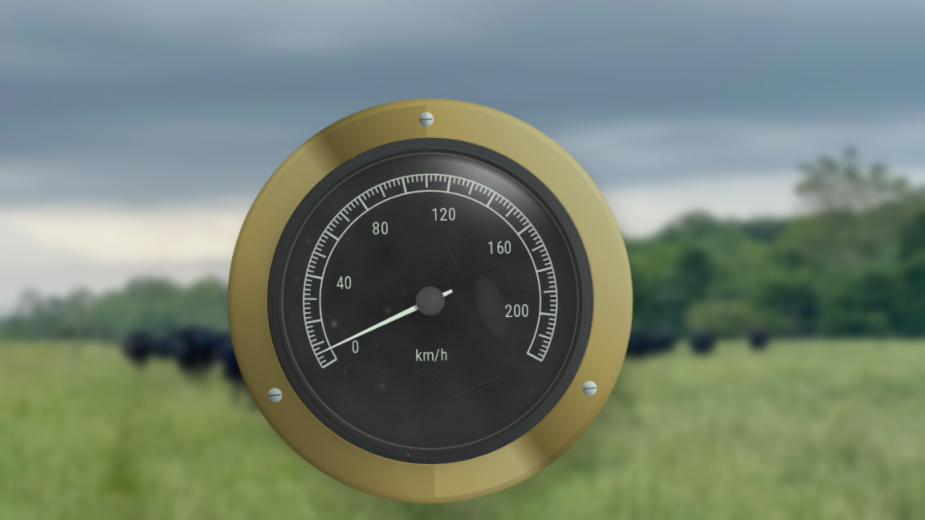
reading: 6 (km/h)
